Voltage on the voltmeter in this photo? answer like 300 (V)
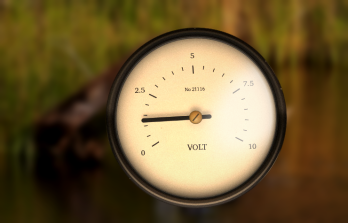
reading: 1.25 (V)
